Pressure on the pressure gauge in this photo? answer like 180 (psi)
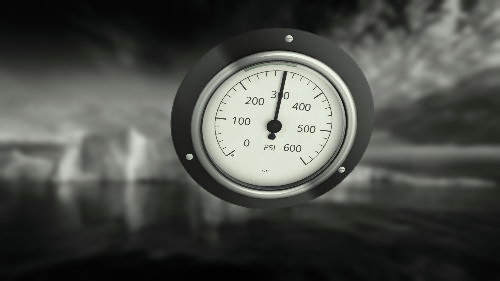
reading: 300 (psi)
